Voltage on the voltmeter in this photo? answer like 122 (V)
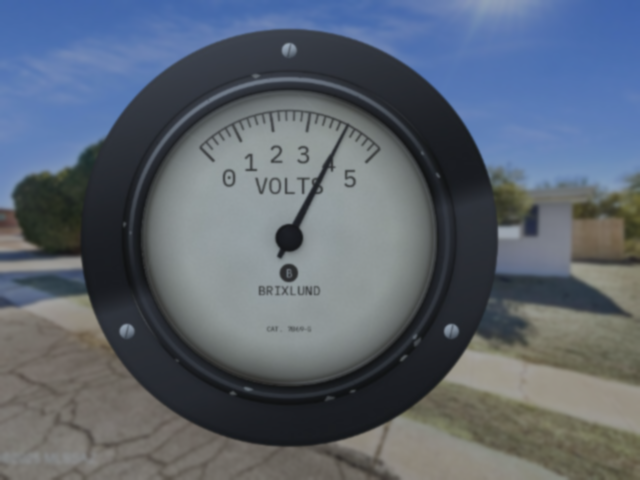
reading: 4 (V)
